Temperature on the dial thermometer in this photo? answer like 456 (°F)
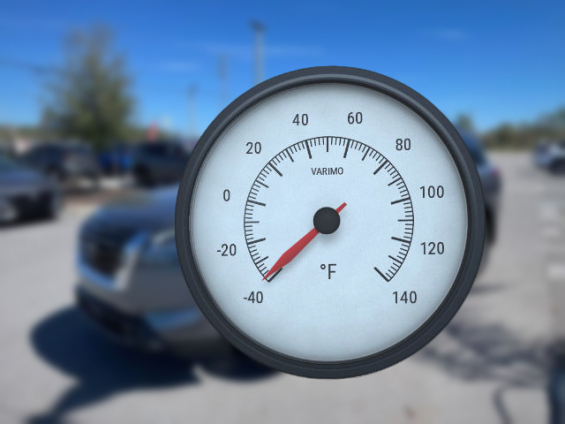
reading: -38 (°F)
